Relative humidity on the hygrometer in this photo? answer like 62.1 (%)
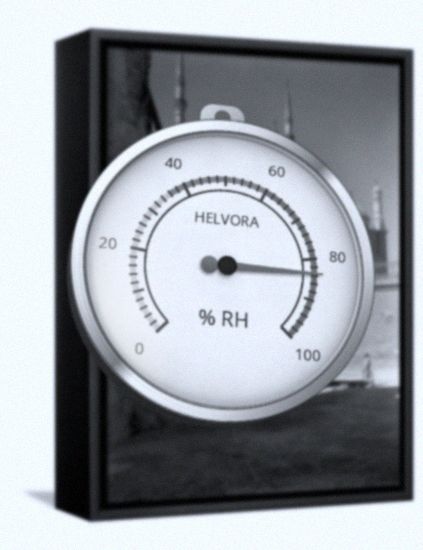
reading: 84 (%)
